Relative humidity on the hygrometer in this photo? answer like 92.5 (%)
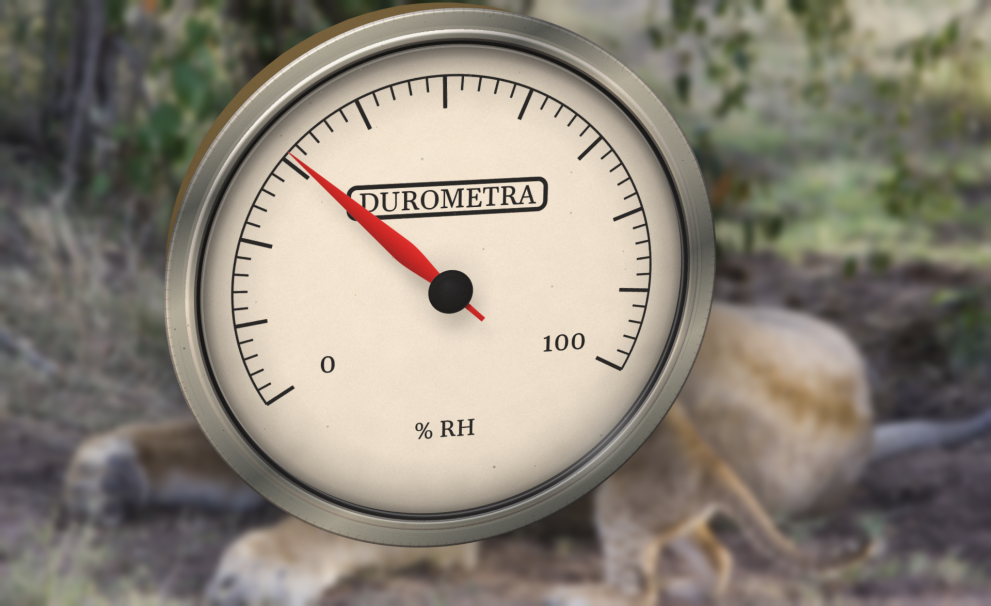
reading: 31 (%)
